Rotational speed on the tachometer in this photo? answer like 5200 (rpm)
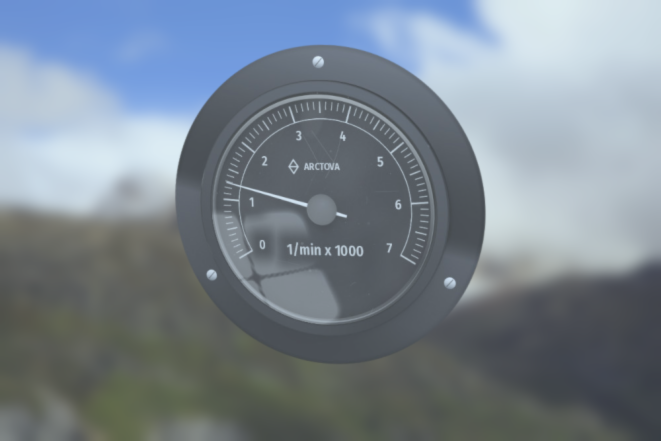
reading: 1300 (rpm)
